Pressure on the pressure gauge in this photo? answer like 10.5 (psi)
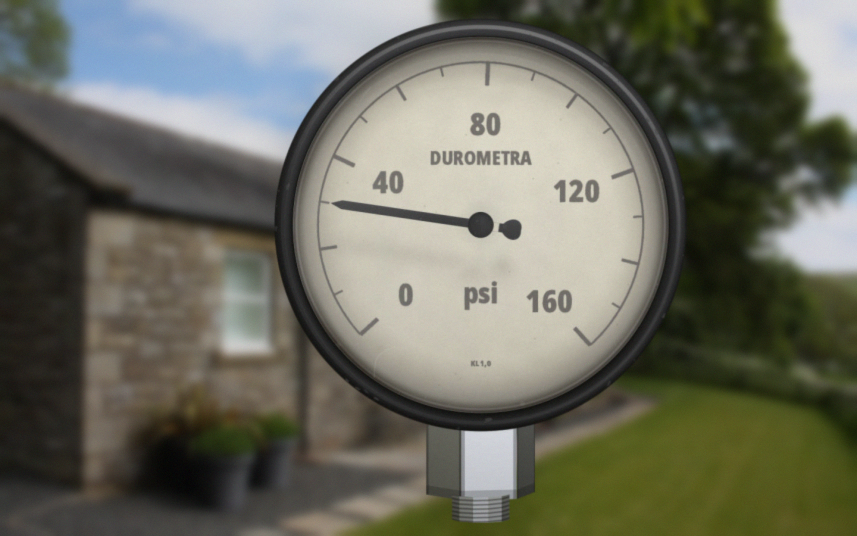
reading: 30 (psi)
